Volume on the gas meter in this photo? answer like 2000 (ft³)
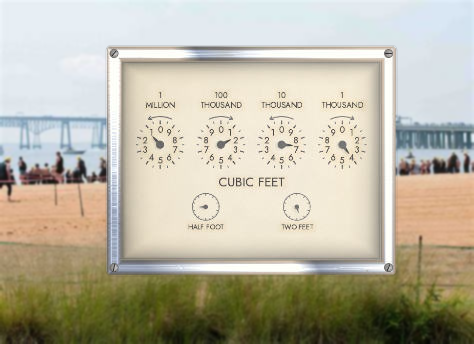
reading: 117400 (ft³)
